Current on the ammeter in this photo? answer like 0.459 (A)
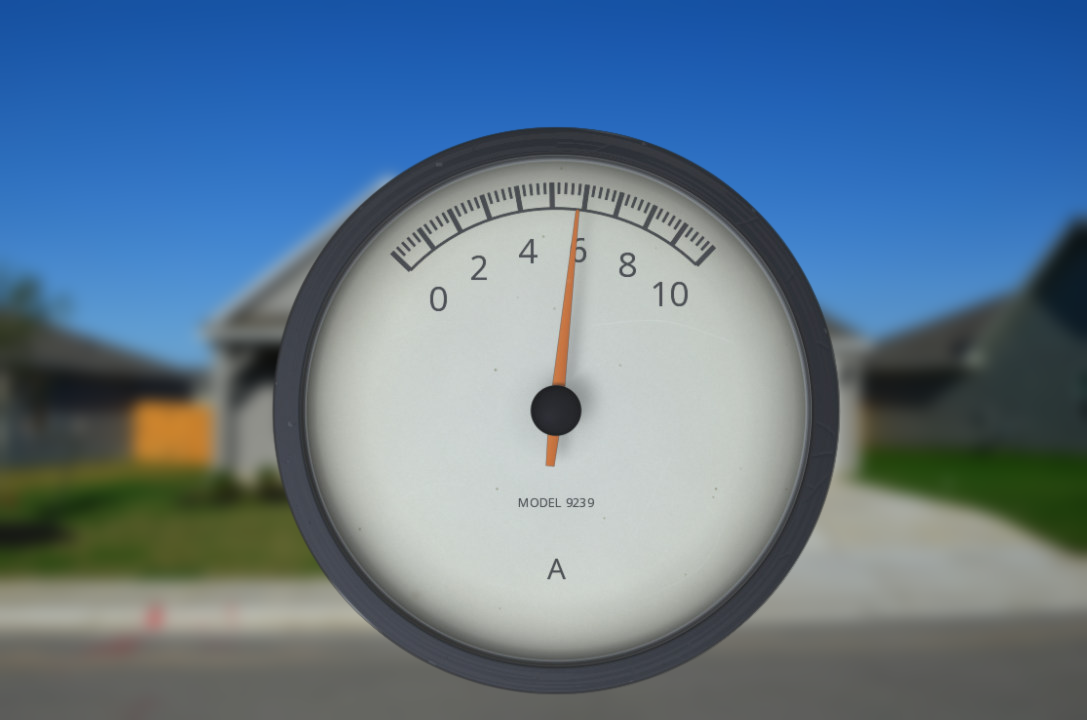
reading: 5.8 (A)
